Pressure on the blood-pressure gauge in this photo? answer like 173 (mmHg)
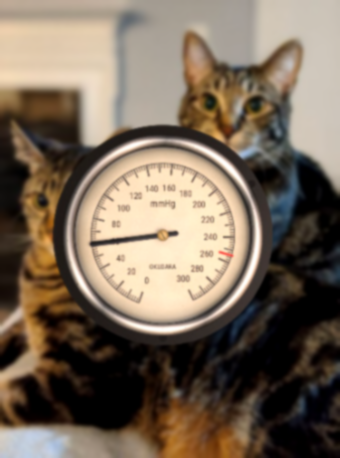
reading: 60 (mmHg)
